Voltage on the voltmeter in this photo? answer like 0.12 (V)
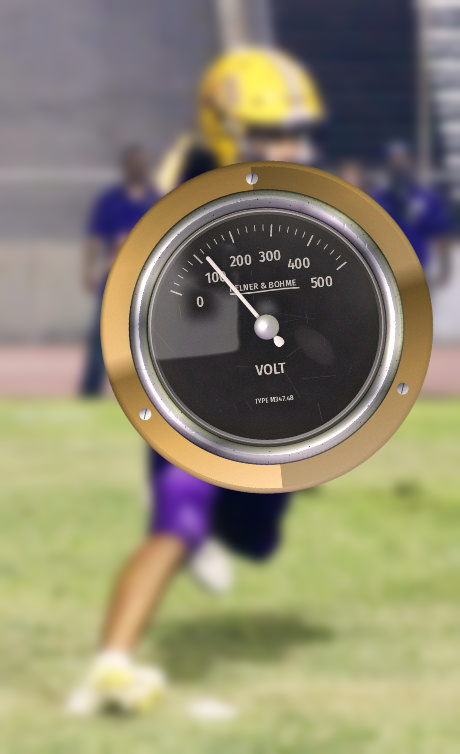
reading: 120 (V)
